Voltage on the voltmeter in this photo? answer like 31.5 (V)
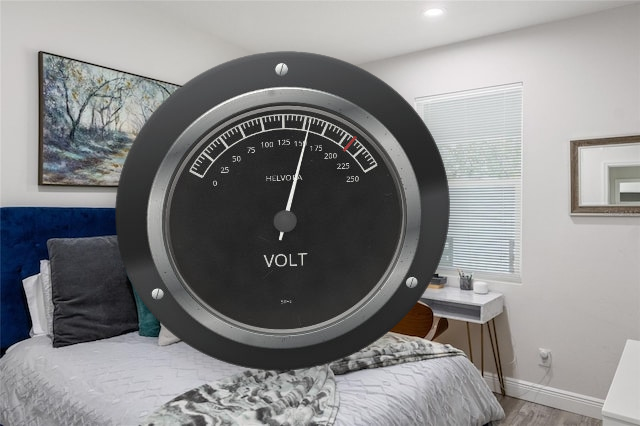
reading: 155 (V)
